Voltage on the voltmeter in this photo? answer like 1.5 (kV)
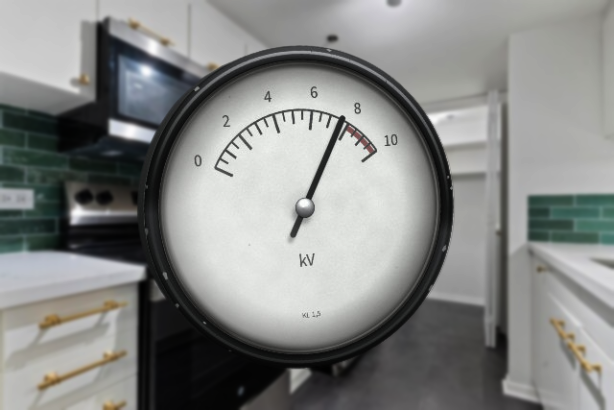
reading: 7.5 (kV)
